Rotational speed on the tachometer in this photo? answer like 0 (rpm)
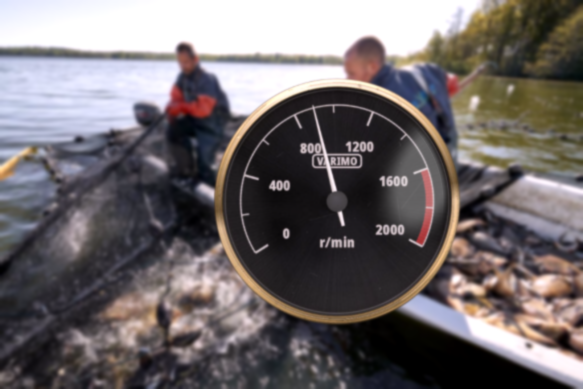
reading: 900 (rpm)
